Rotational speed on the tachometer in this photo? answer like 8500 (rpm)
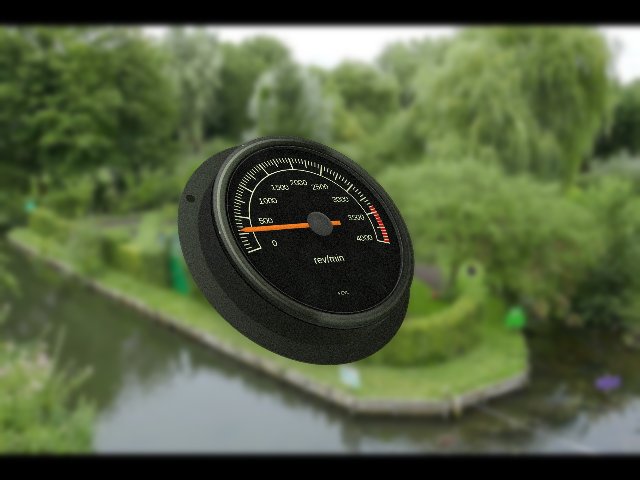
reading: 250 (rpm)
